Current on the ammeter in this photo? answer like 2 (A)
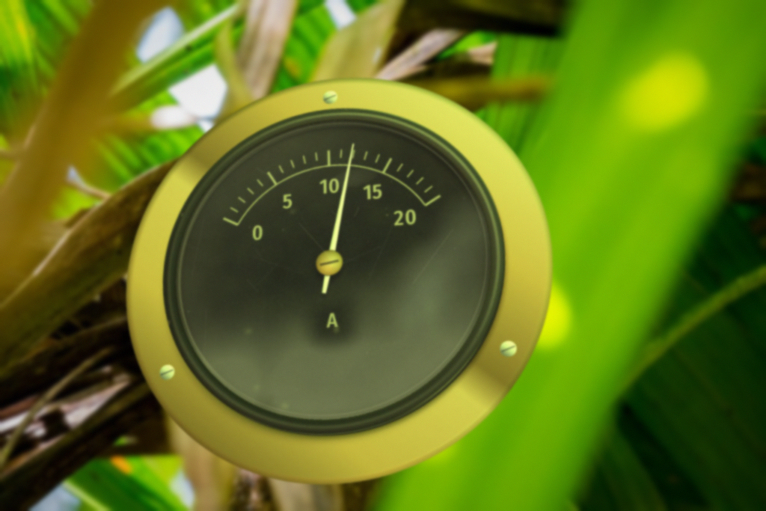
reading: 12 (A)
